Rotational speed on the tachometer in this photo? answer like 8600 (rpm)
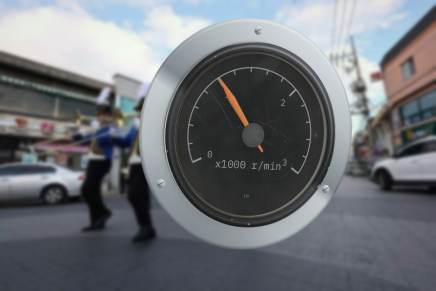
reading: 1000 (rpm)
